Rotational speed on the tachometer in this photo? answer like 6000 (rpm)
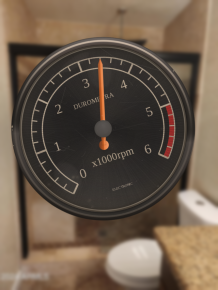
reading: 3400 (rpm)
